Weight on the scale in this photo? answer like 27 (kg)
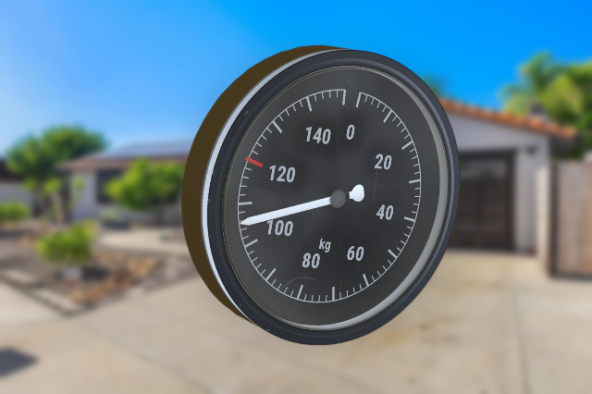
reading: 106 (kg)
